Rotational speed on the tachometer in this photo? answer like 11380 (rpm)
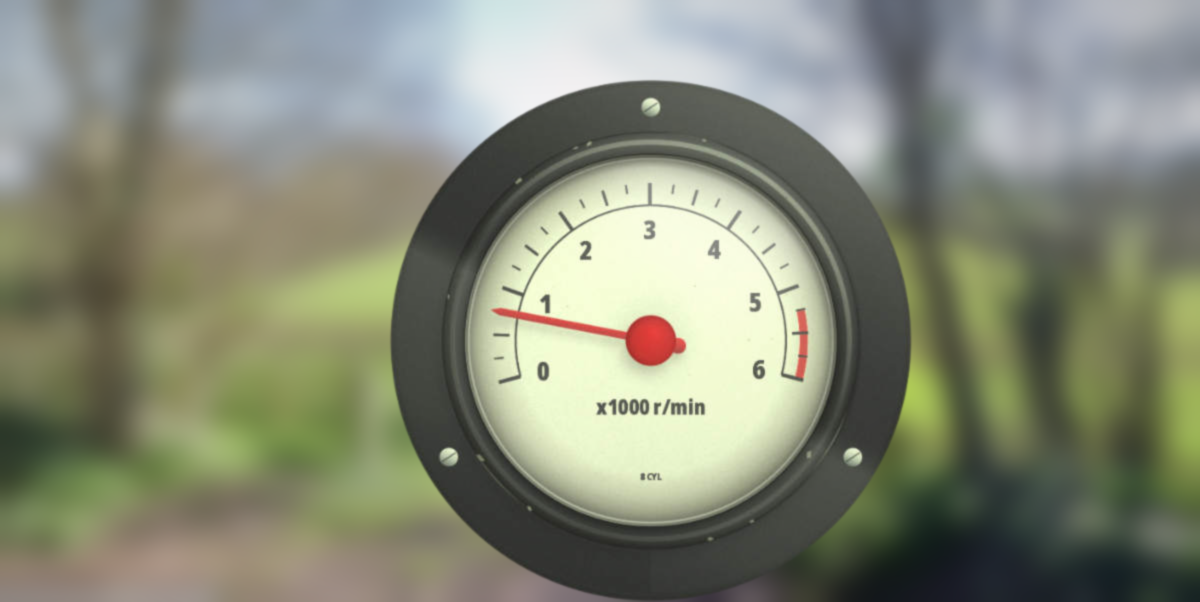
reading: 750 (rpm)
